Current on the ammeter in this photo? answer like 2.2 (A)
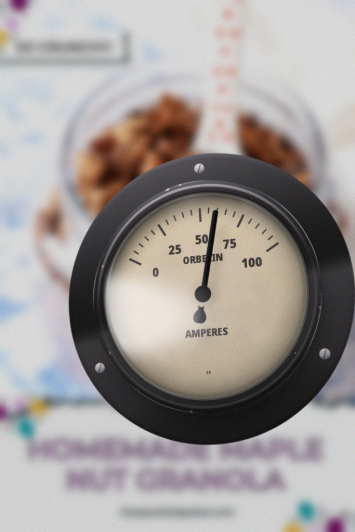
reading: 60 (A)
